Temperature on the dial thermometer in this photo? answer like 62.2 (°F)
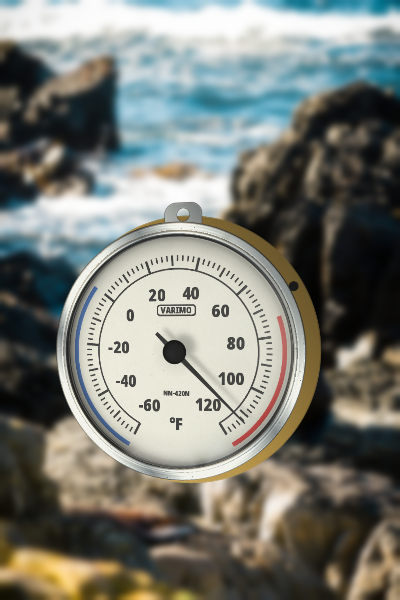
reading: 112 (°F)
